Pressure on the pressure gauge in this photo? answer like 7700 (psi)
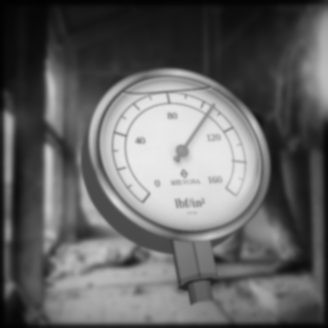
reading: 105 (psi)
